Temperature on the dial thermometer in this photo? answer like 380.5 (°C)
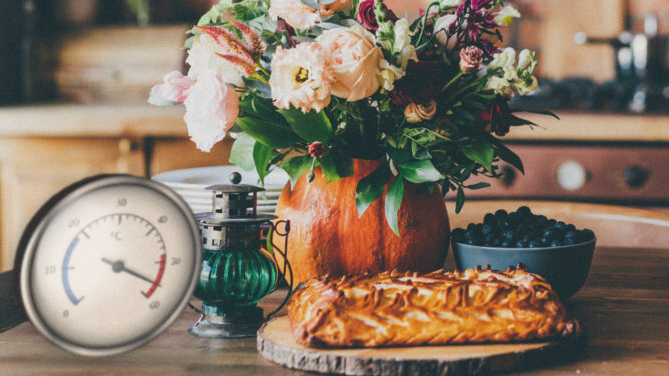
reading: 56 (°C)
